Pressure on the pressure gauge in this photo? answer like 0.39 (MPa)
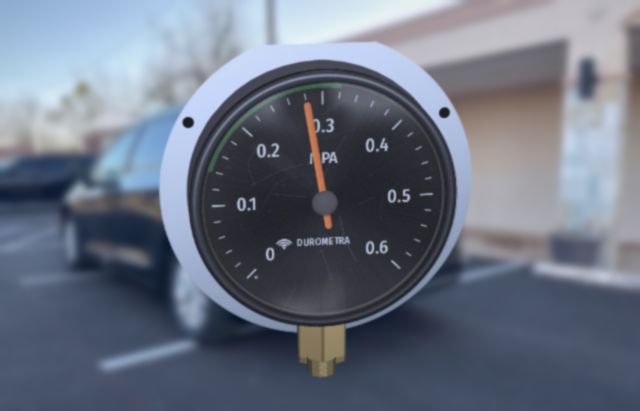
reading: 0.28 (MPa)
